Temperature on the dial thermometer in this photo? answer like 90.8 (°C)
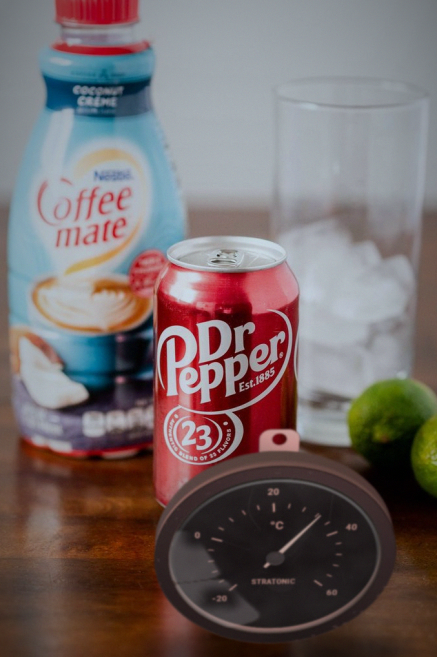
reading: 32 (°C)
